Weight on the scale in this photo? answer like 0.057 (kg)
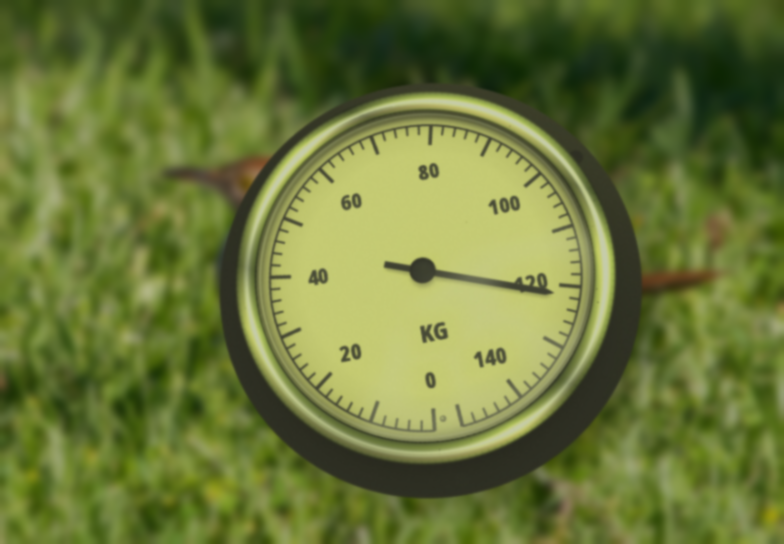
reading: 122 (kg)
